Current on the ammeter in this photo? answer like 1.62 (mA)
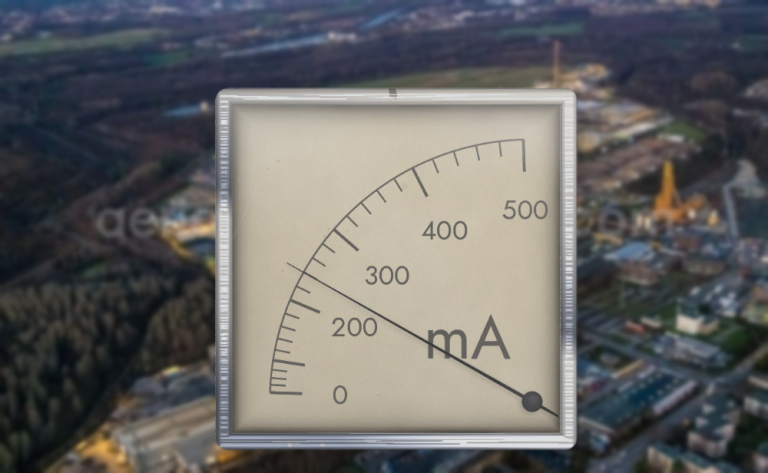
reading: 240 (mA)
